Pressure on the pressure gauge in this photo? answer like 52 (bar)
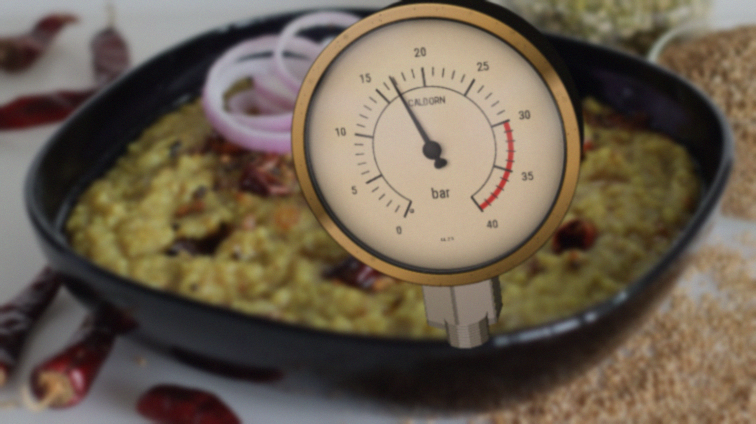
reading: 17 (bar)
